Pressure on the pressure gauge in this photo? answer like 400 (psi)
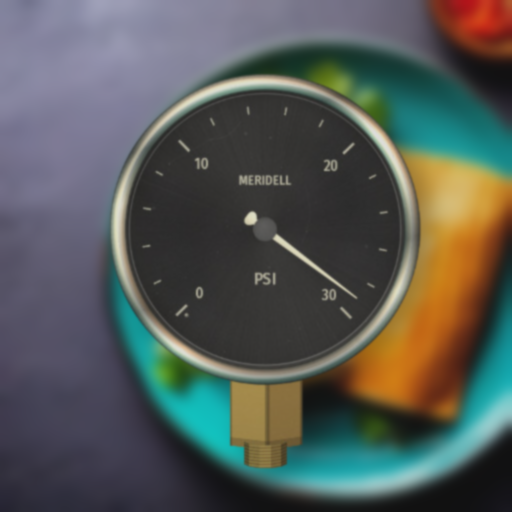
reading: 29 (psi)
